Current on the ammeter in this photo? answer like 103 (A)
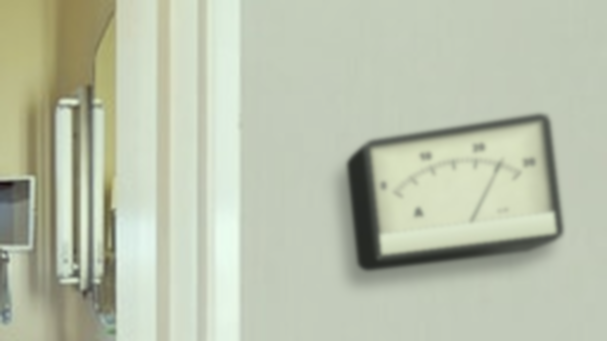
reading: 25 (A)
